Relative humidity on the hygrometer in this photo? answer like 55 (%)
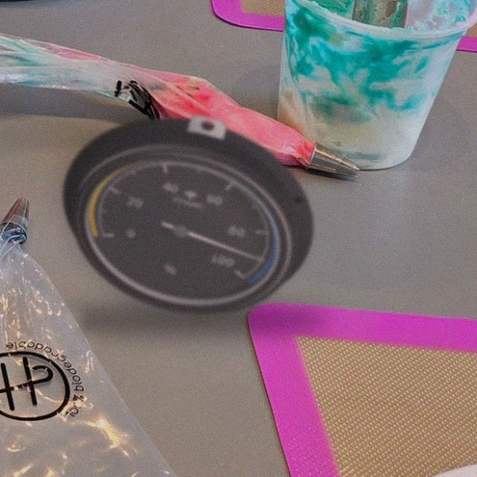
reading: 90 (%)
